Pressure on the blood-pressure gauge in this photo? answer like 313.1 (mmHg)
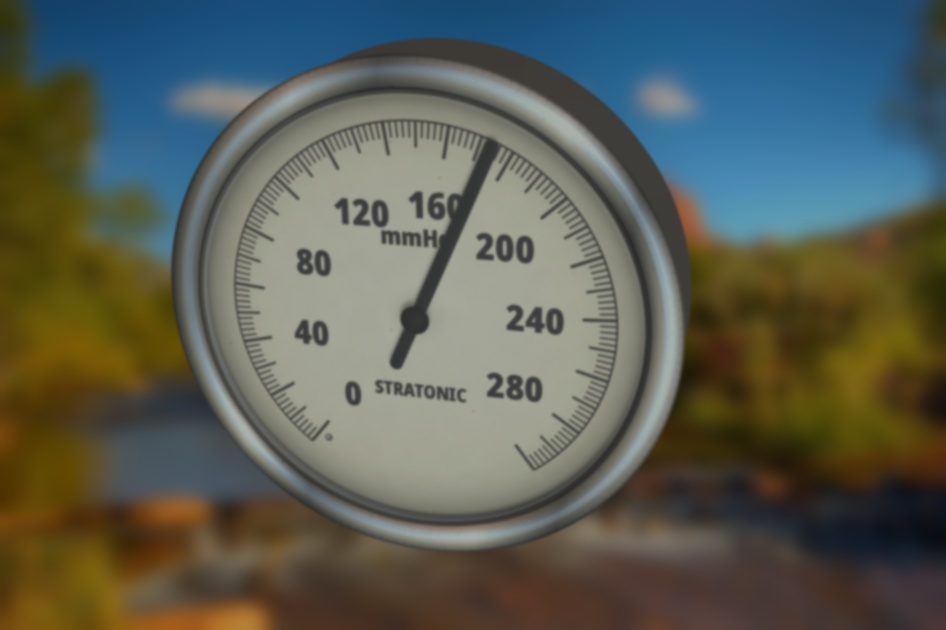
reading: 174 (mmHg)
